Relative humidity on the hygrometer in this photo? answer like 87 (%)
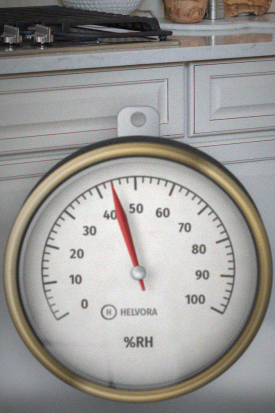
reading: 44 (%)
